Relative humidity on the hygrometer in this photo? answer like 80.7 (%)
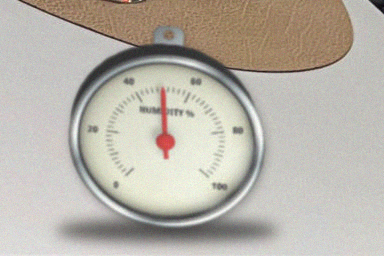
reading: 50 (%)
